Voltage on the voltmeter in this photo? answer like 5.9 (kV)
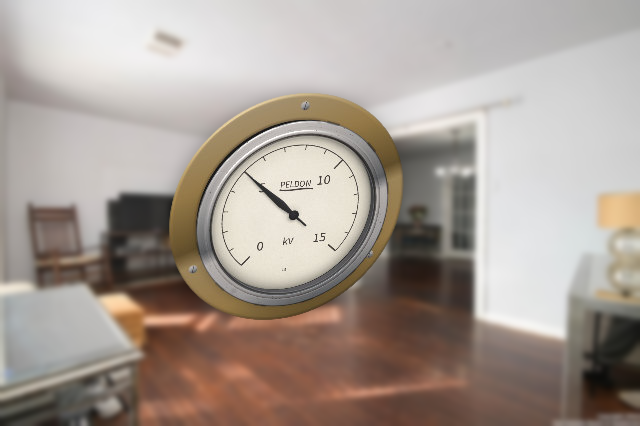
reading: 5 (kV)
